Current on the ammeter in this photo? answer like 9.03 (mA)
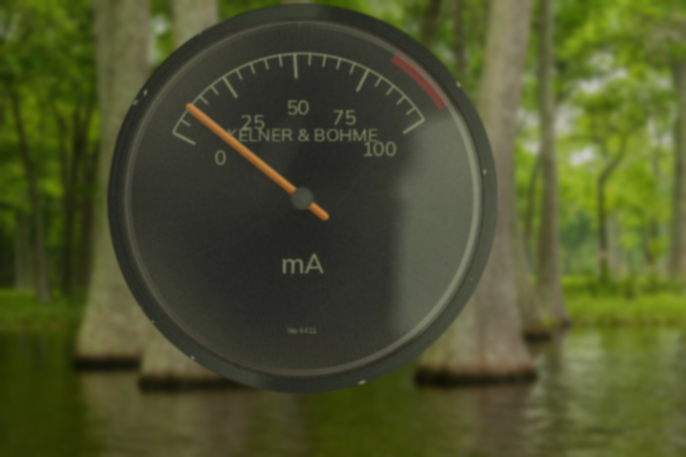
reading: 10 (mA)
